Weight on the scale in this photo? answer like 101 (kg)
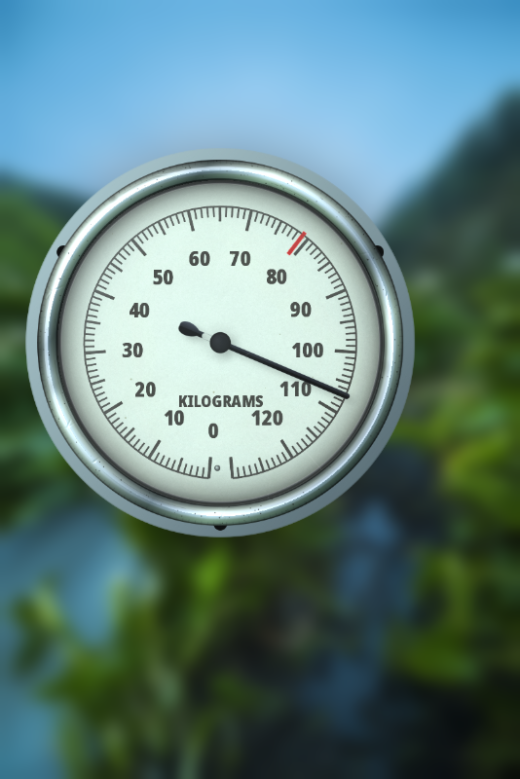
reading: 107 (kg)
